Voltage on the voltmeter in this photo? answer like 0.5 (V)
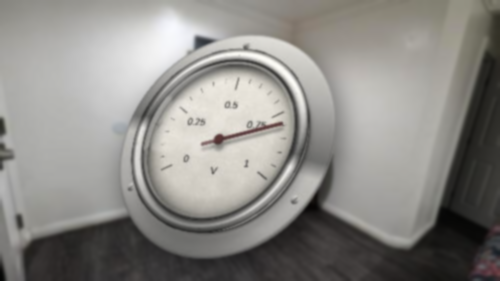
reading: 0.8 (V)
